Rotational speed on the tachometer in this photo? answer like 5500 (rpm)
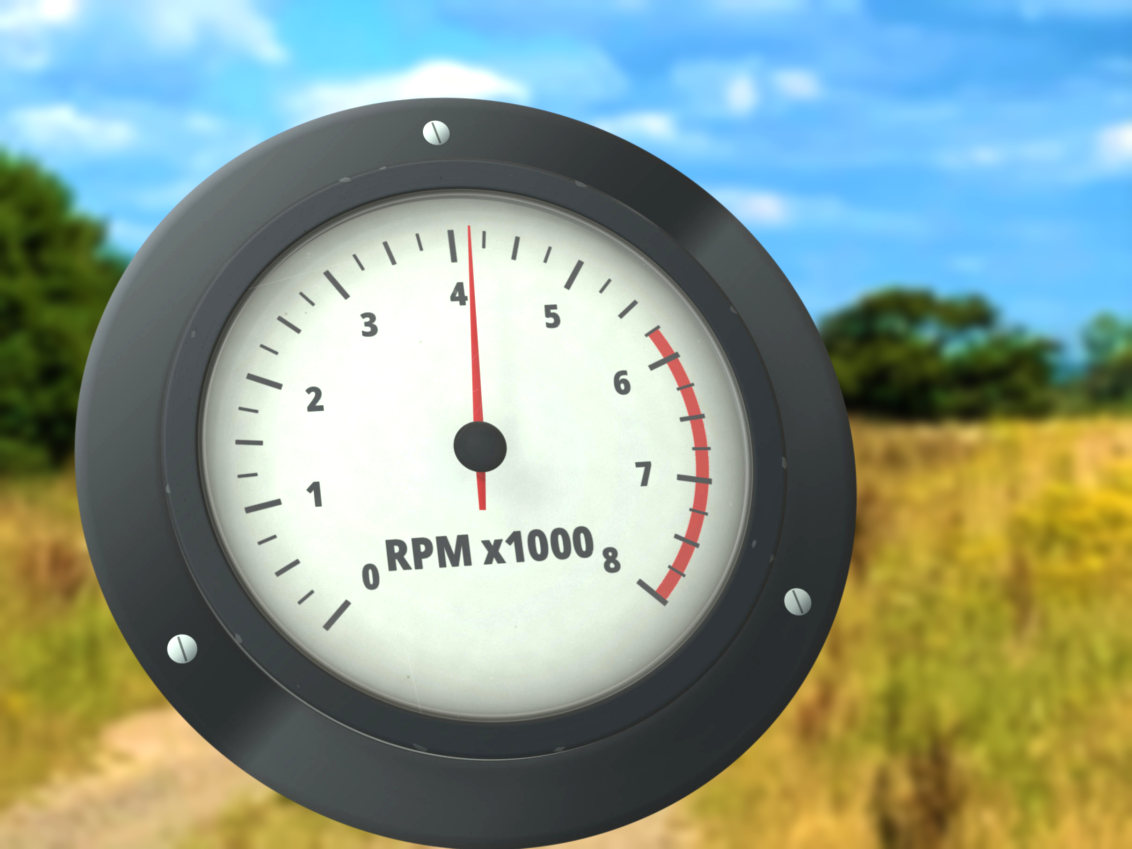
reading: 4125 (rpm)
